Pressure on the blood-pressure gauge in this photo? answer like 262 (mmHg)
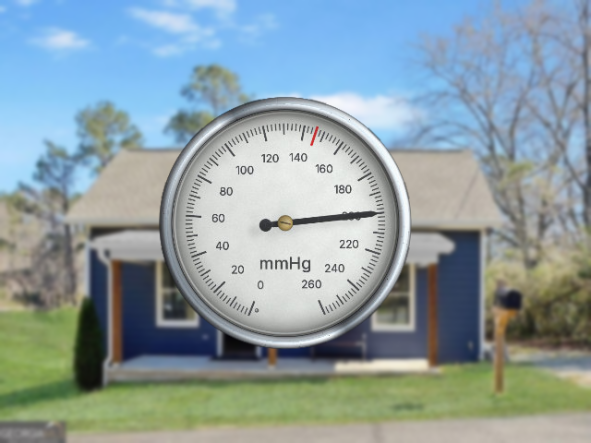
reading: 200 (mmHg)
